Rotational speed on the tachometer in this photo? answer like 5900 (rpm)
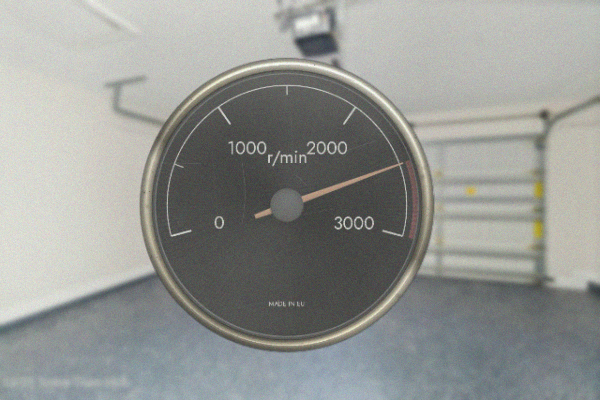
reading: 2500 (rpm)
